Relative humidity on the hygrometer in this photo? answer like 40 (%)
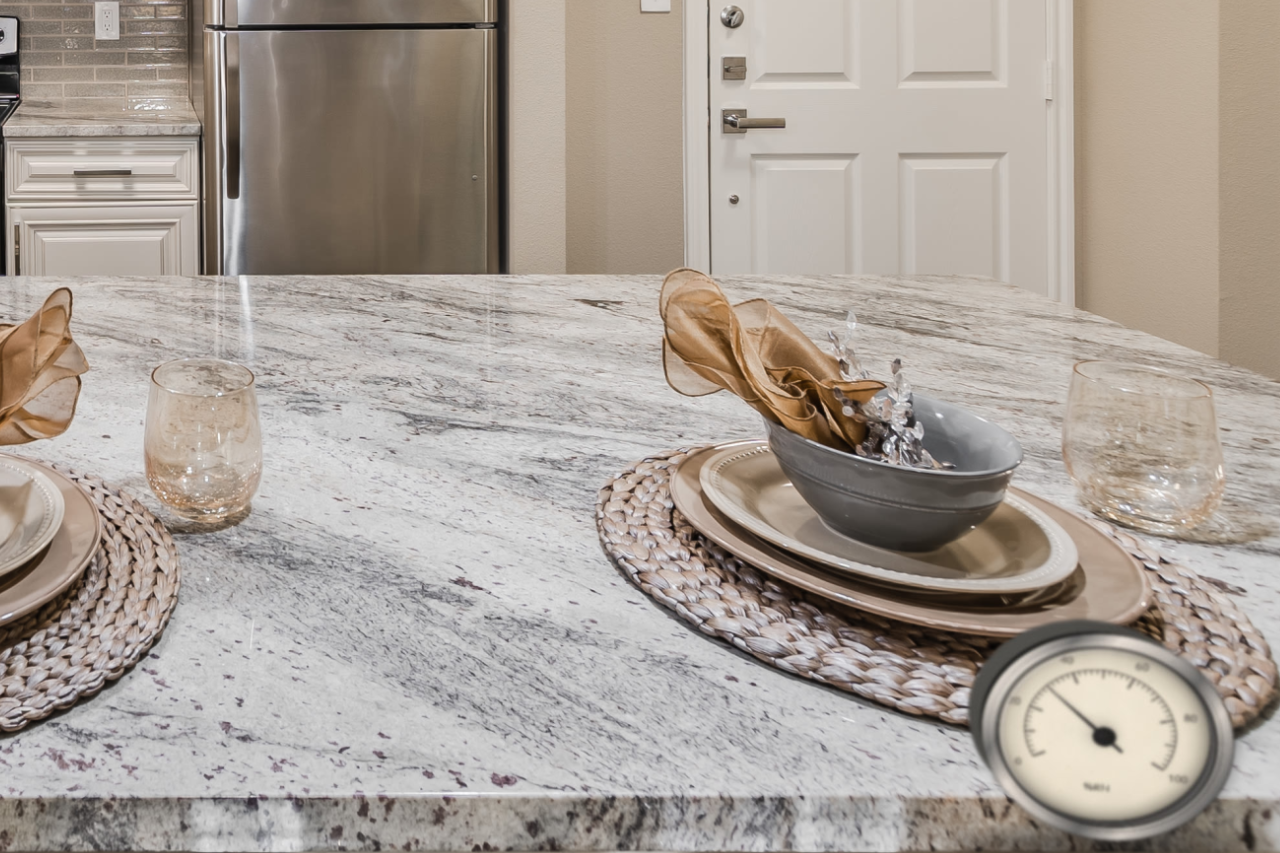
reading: 30 (%)
